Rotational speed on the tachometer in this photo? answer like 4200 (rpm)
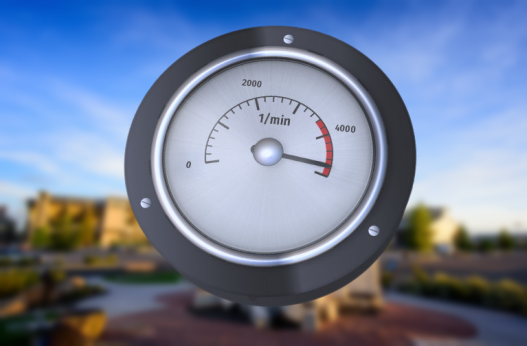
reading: 4800 (rpm)
